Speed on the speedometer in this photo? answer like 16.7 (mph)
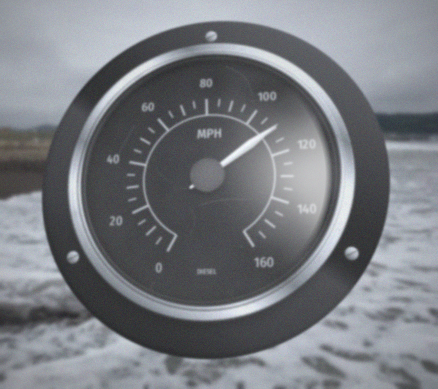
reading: 110 (mph)
